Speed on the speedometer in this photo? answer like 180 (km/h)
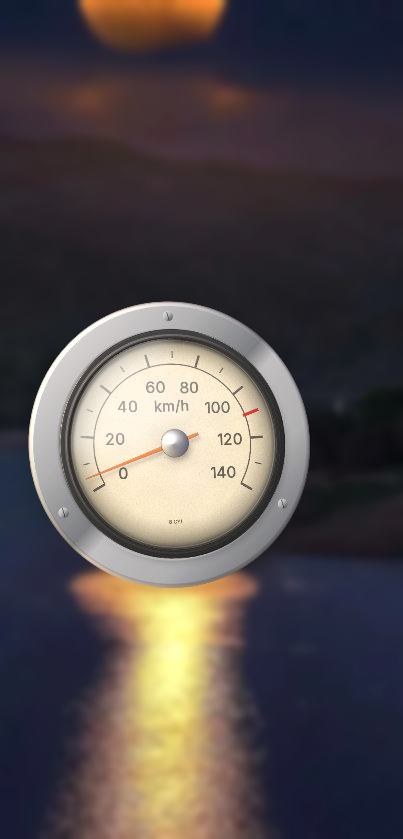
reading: 5 (km/h)
